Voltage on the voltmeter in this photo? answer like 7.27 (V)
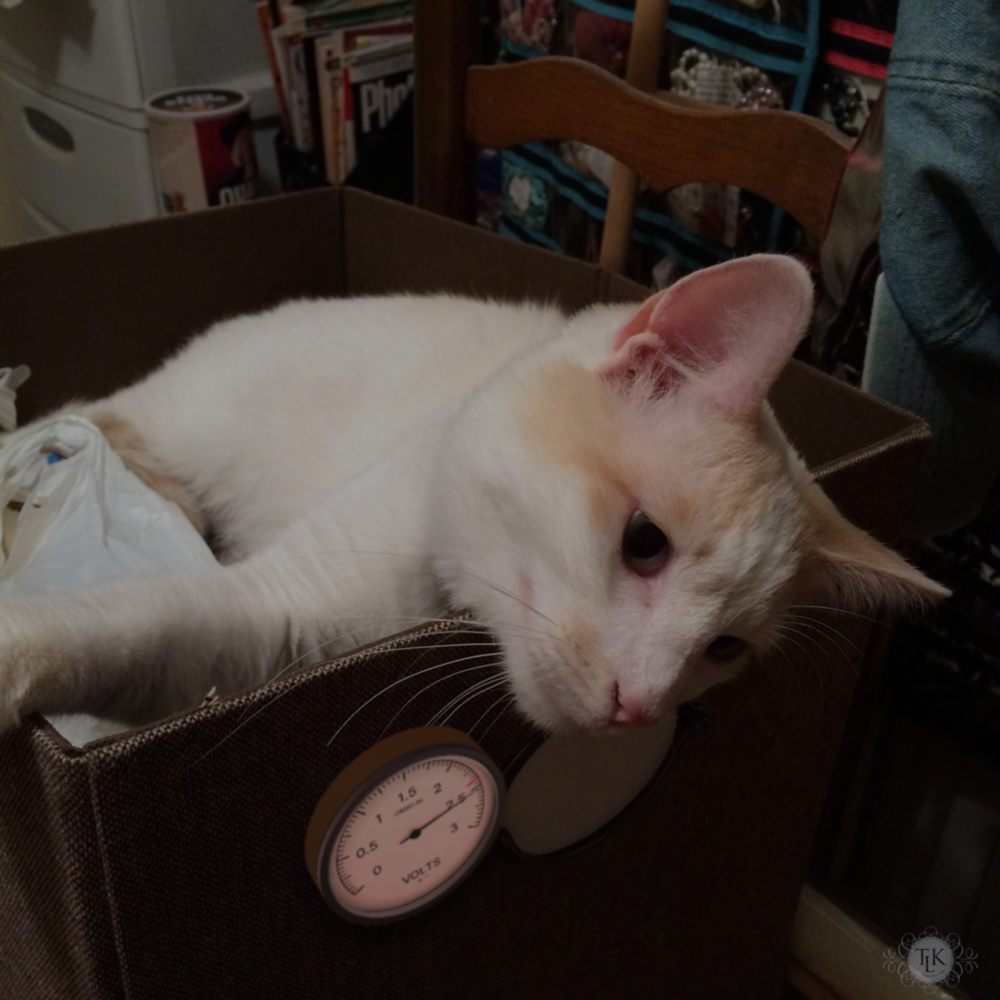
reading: 2.5 (V)
